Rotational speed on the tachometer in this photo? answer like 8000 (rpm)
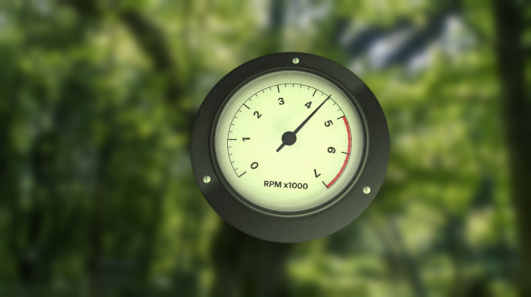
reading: 4400 (rpm)
